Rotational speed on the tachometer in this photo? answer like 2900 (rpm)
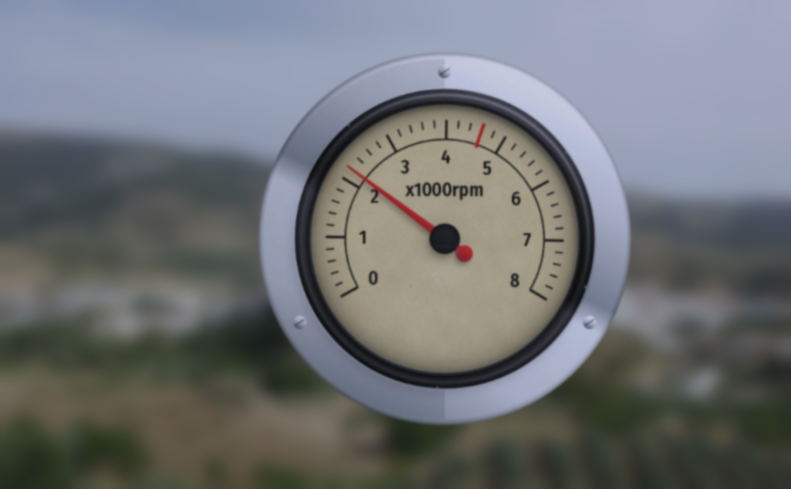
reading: 2200 (rpm)
